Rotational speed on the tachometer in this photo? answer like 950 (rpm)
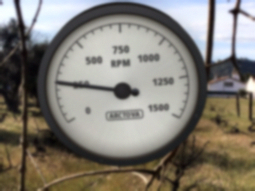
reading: 250 (rpm)
